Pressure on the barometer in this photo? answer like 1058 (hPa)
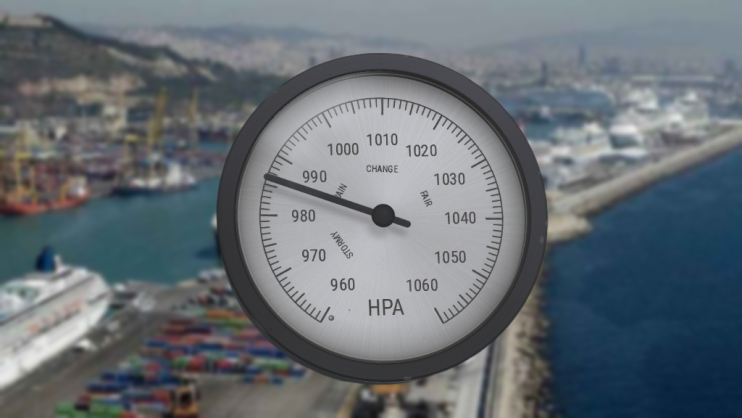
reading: 986 (hPa)
